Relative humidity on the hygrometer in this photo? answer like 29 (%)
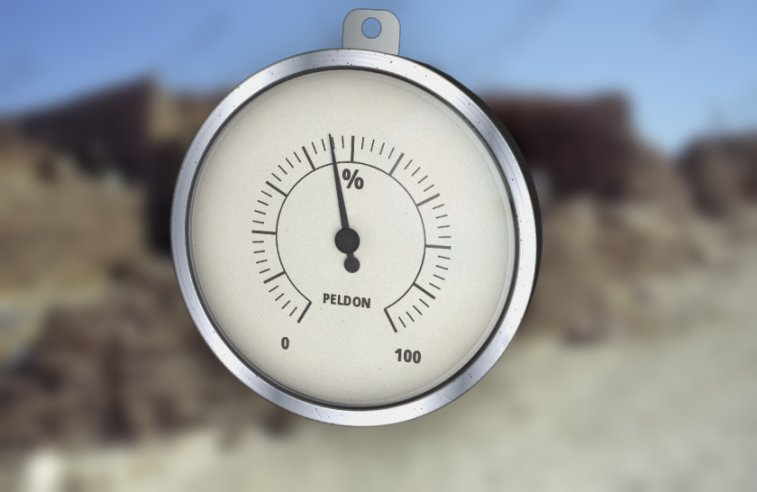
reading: 46 (%)
